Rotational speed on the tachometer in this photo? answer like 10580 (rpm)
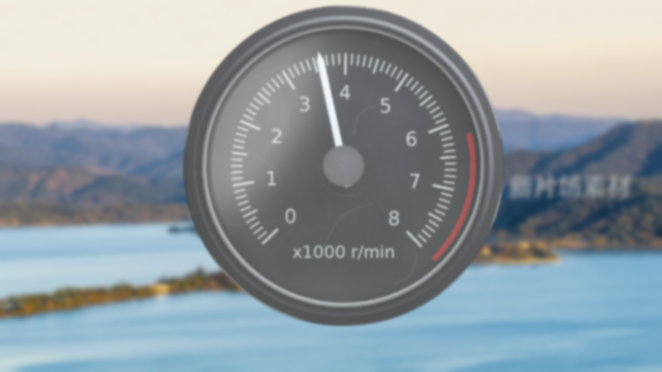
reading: 3600 (rpm)
